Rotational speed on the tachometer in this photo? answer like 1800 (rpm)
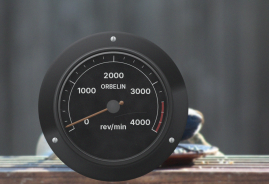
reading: 100 (rpm)
